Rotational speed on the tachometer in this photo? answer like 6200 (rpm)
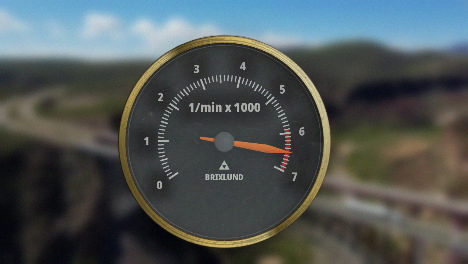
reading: 6500 (rpm)
